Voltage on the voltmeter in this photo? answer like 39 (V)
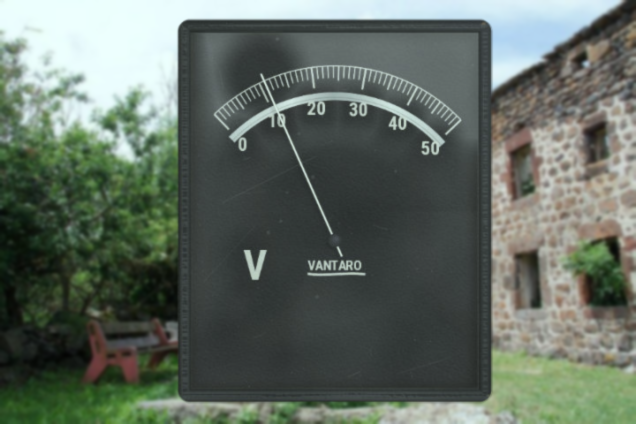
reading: 11 (V)
